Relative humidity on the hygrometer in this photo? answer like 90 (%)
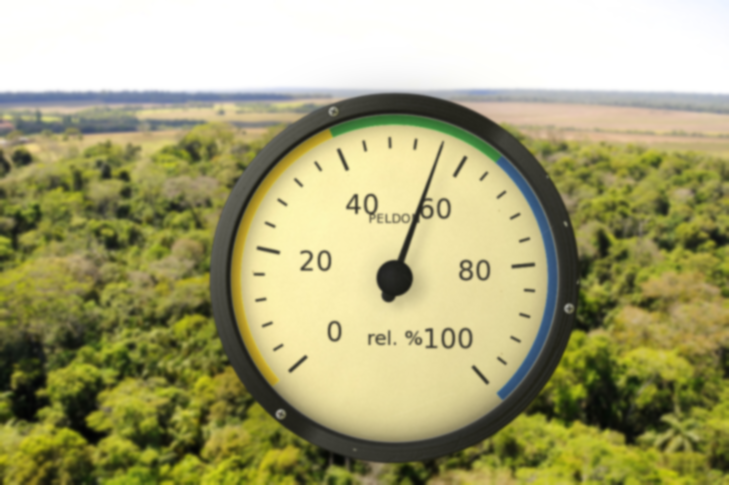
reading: 56 (%)
